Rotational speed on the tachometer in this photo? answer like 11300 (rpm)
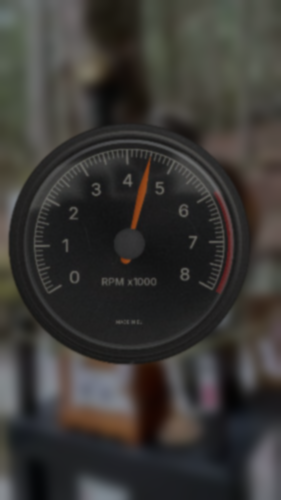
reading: 4500 (rpm)
